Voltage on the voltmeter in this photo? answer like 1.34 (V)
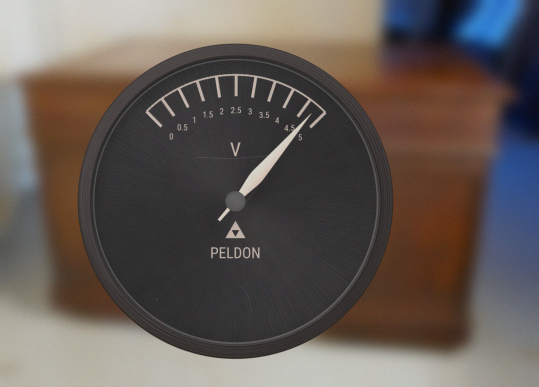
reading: 4.75 (V)
